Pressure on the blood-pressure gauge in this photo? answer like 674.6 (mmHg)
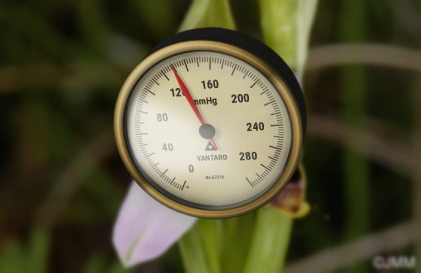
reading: 130 (mmHg)
